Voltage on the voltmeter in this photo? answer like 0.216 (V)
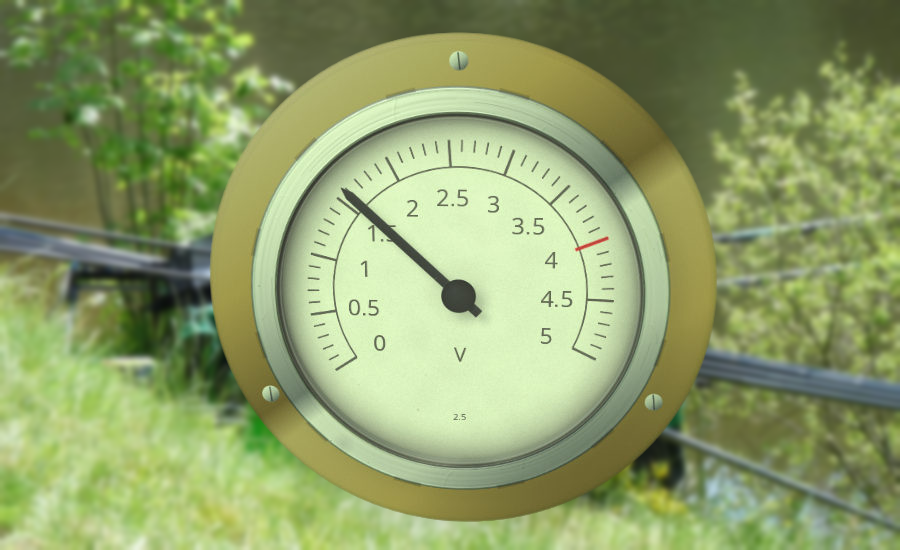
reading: 1.6 (V)
